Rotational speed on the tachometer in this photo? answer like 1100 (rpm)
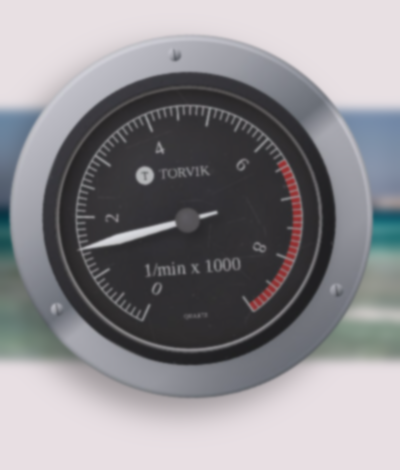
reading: 1500 (rpm)
